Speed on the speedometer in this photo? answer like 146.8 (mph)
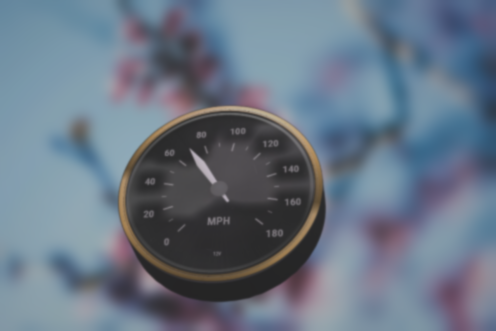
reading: 70 (mph)
